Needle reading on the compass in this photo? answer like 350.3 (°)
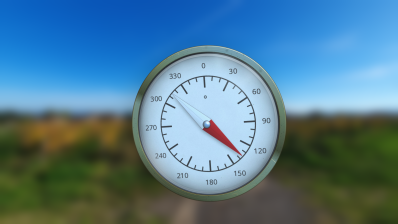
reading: 135 (°)
